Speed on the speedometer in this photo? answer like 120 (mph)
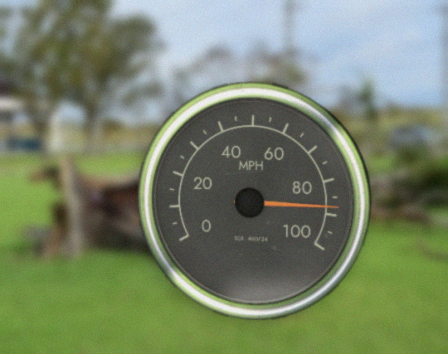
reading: 87.5 (mph)
